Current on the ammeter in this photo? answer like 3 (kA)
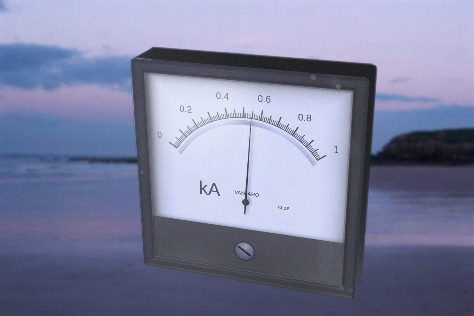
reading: 0.55 (kA)
